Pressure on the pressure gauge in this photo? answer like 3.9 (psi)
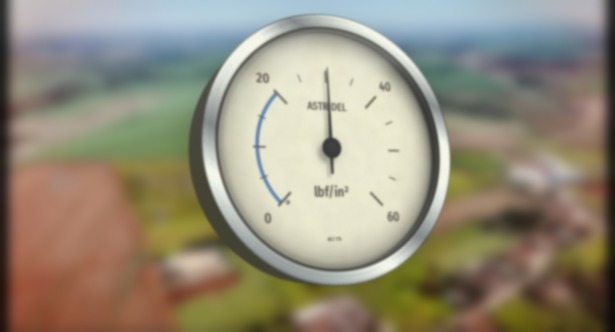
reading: 30 (psi)
